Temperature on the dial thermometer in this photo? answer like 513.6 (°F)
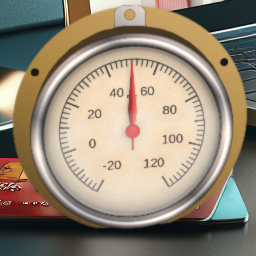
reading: 50 (°F)
